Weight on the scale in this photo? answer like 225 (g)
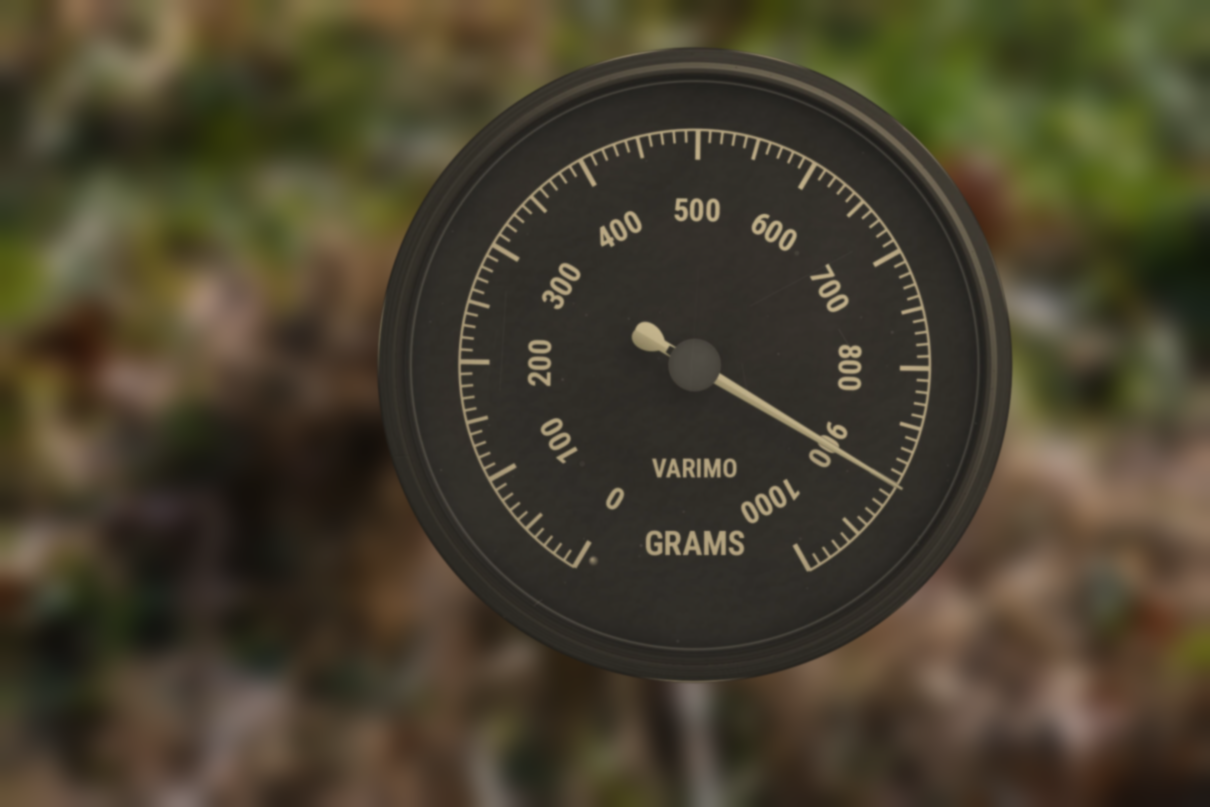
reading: 900 (g)
